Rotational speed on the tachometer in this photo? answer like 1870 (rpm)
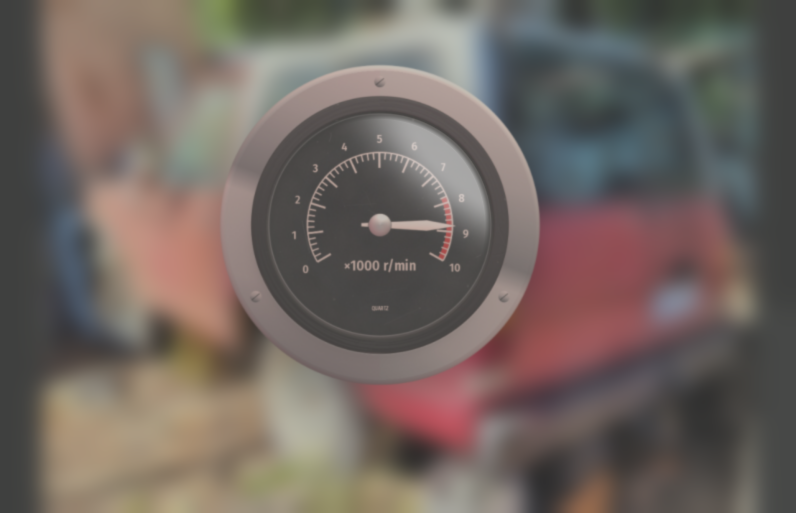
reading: 8800 (rpm)
